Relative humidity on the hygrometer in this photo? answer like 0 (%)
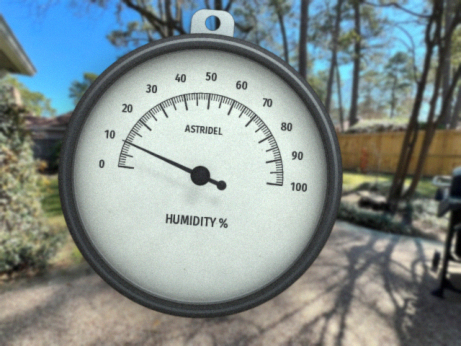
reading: 10 (%)
